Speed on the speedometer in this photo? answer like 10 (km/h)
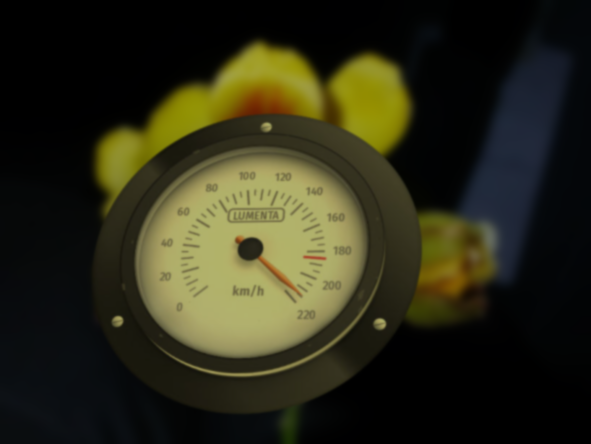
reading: 215 (km/h)
